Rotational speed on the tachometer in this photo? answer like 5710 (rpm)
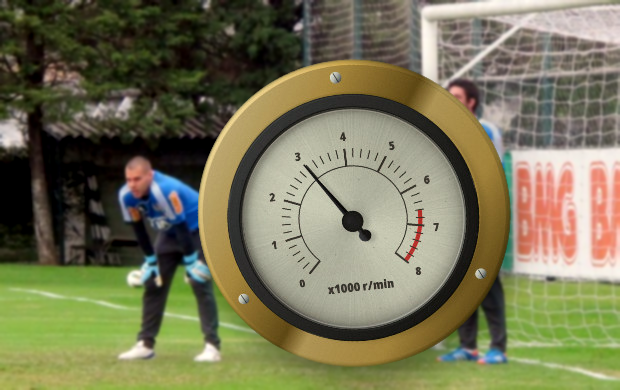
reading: 3000 (rpm)
